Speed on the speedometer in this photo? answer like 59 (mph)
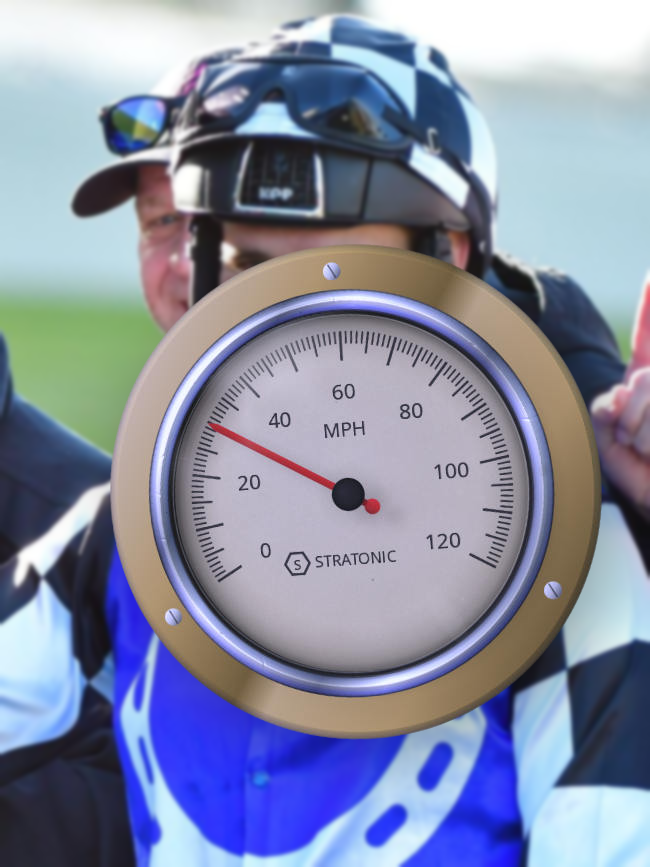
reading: 30 (mph)
